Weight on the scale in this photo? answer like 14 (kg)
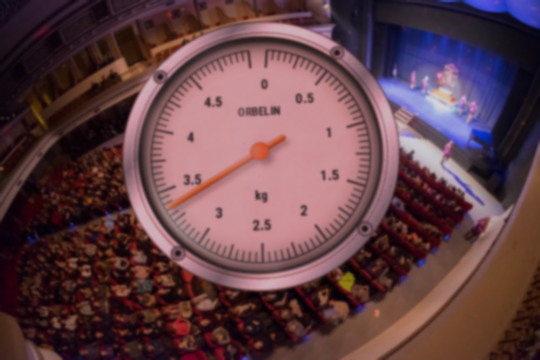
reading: 3.35 (kg)
